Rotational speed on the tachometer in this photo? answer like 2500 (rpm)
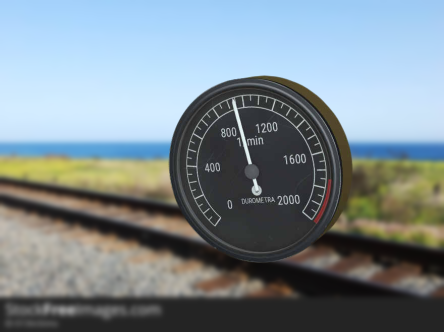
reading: 950 (rpm)
